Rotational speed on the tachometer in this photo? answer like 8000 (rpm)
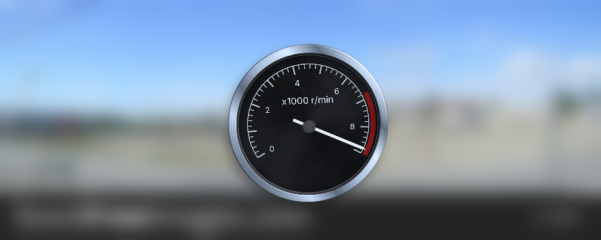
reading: 8800 (rpm)
